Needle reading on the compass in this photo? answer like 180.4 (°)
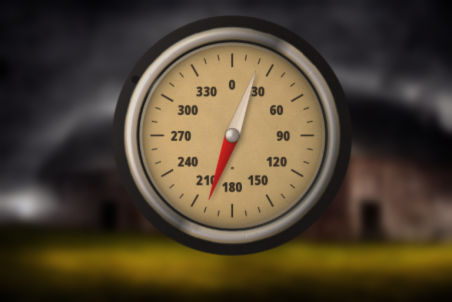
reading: 200 (°)
